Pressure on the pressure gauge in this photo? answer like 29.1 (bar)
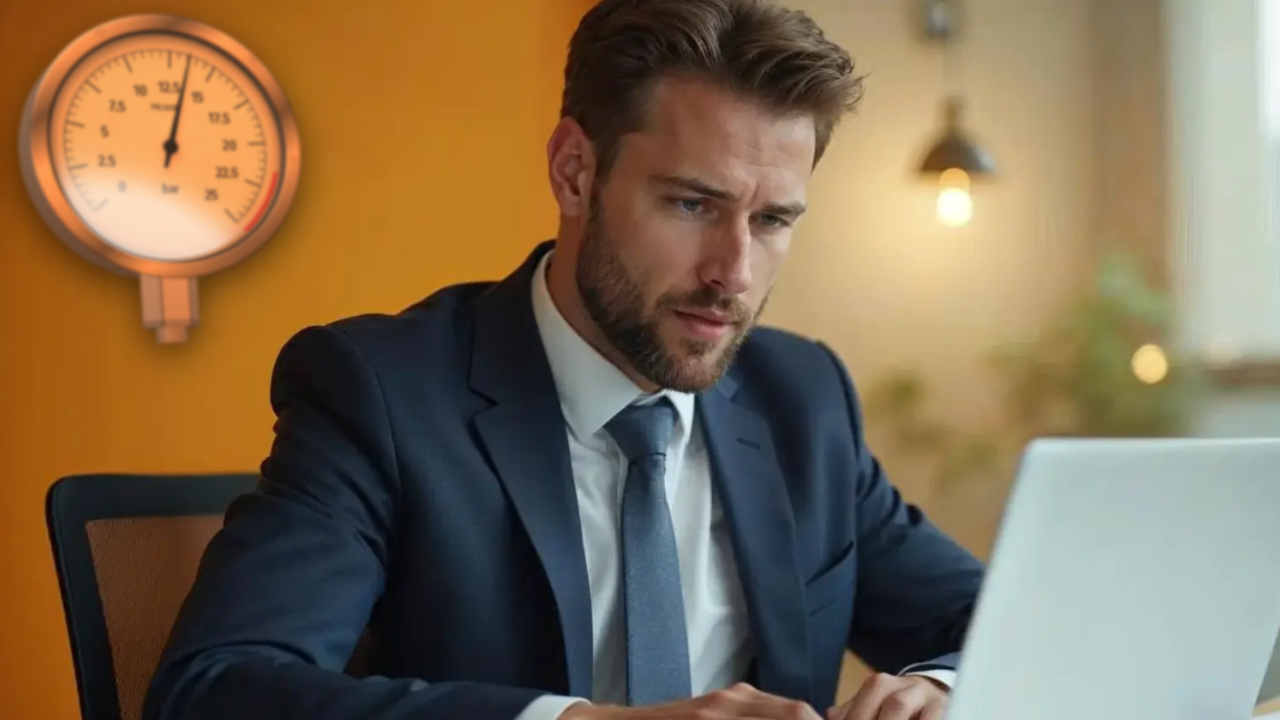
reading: 13.5 (bar)
